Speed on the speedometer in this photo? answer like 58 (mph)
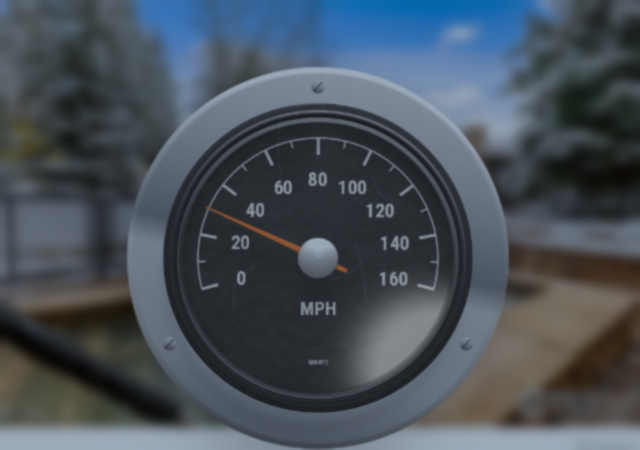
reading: 30 (mph)
